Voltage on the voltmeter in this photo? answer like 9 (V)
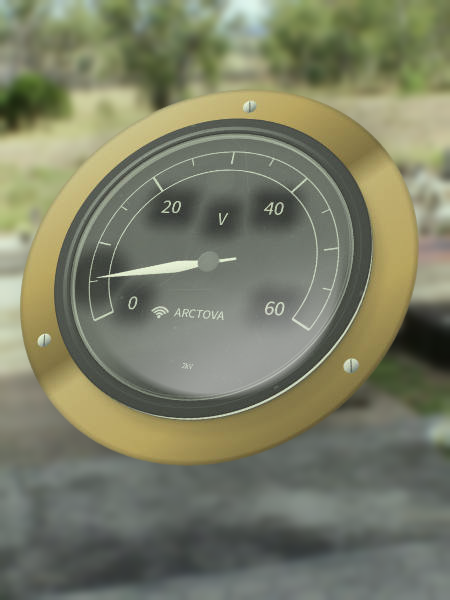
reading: 5 (V)
